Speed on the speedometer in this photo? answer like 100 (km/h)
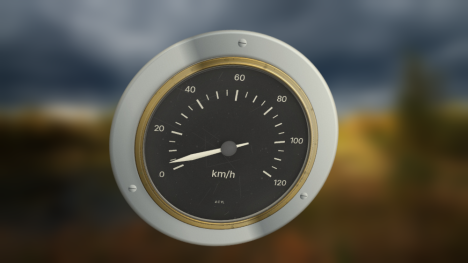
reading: 5 (km/h)
